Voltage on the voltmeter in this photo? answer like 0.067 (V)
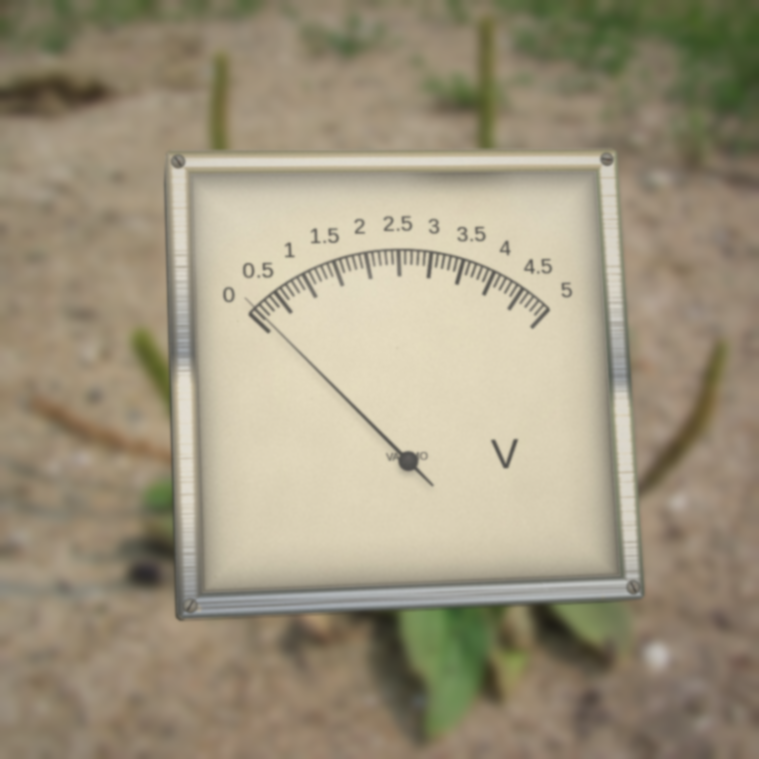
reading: 0.1 (V)
